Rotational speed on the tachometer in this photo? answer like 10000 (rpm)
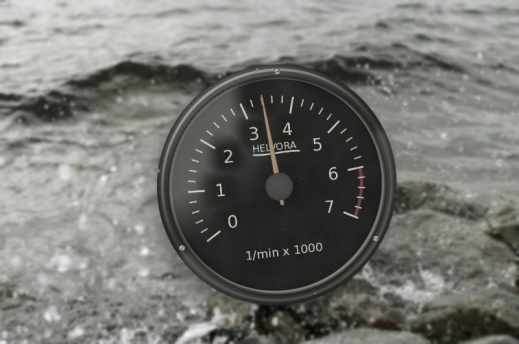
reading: 3400 (rpm)
